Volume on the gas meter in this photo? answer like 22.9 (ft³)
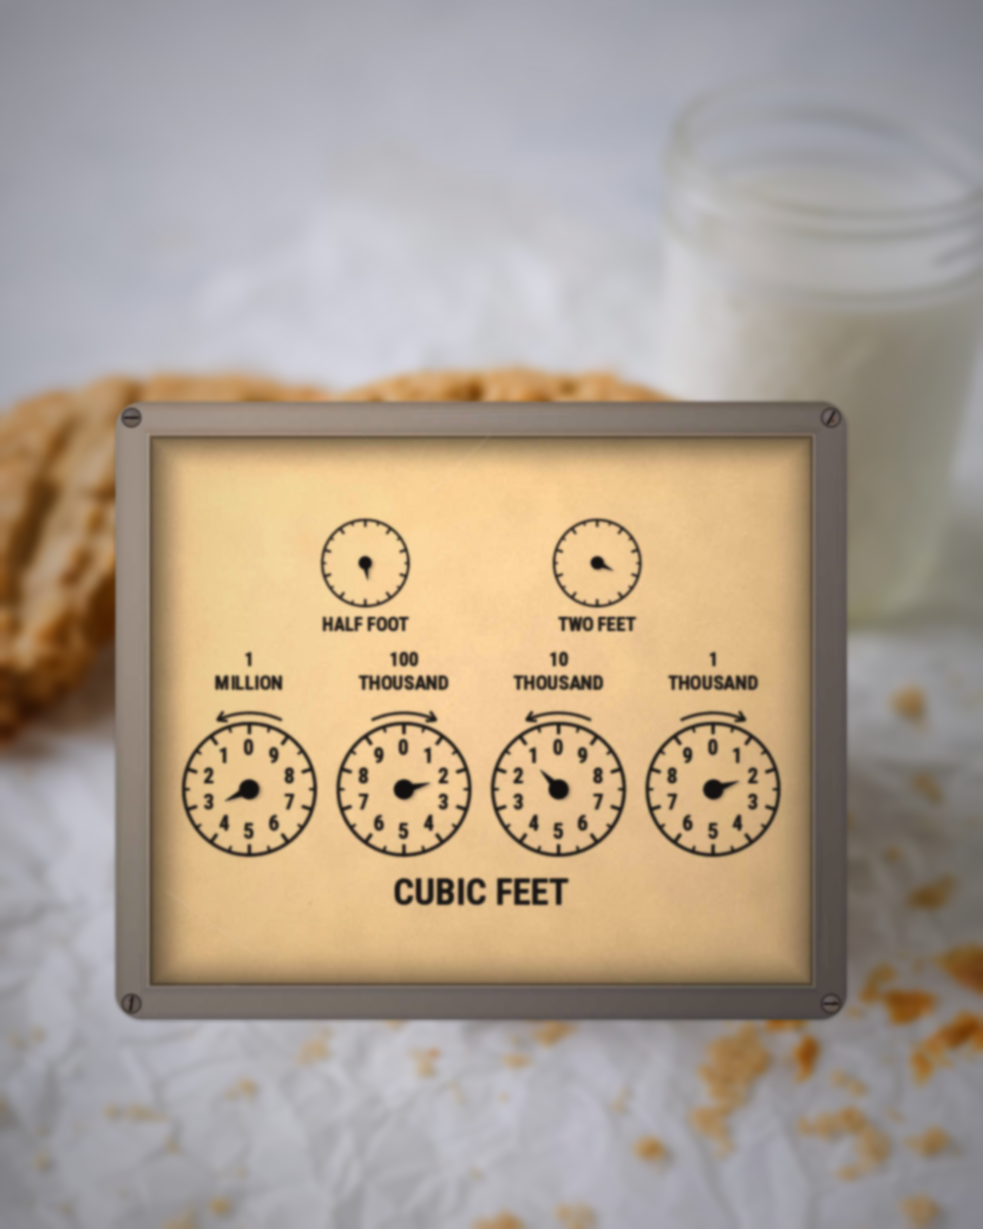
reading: 321200 (ft³)
